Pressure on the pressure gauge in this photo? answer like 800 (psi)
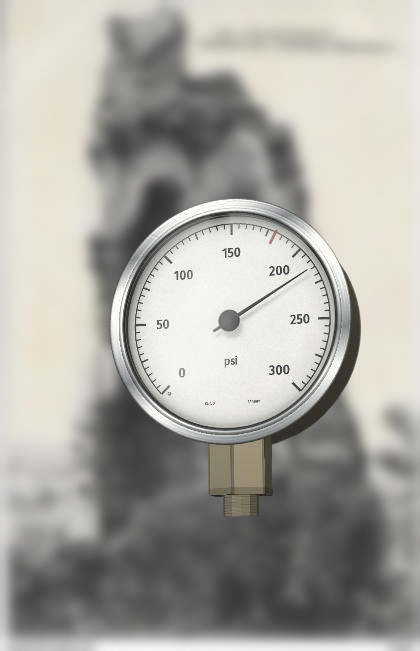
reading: 215 (psi)
